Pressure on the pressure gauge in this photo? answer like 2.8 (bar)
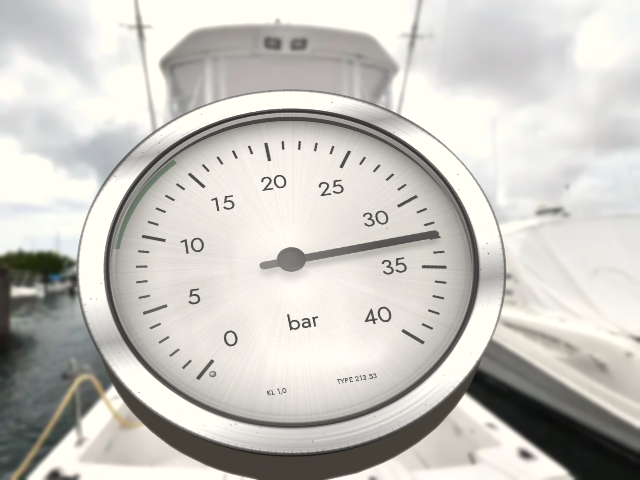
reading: 33 (bar)
